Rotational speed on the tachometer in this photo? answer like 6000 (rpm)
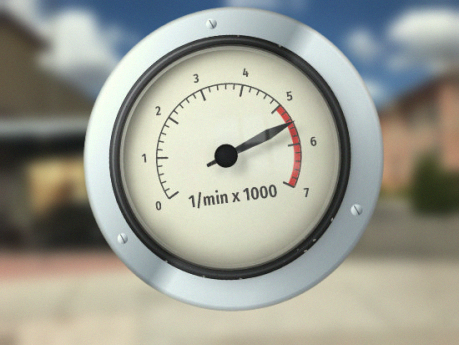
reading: 5500 (rpm)
